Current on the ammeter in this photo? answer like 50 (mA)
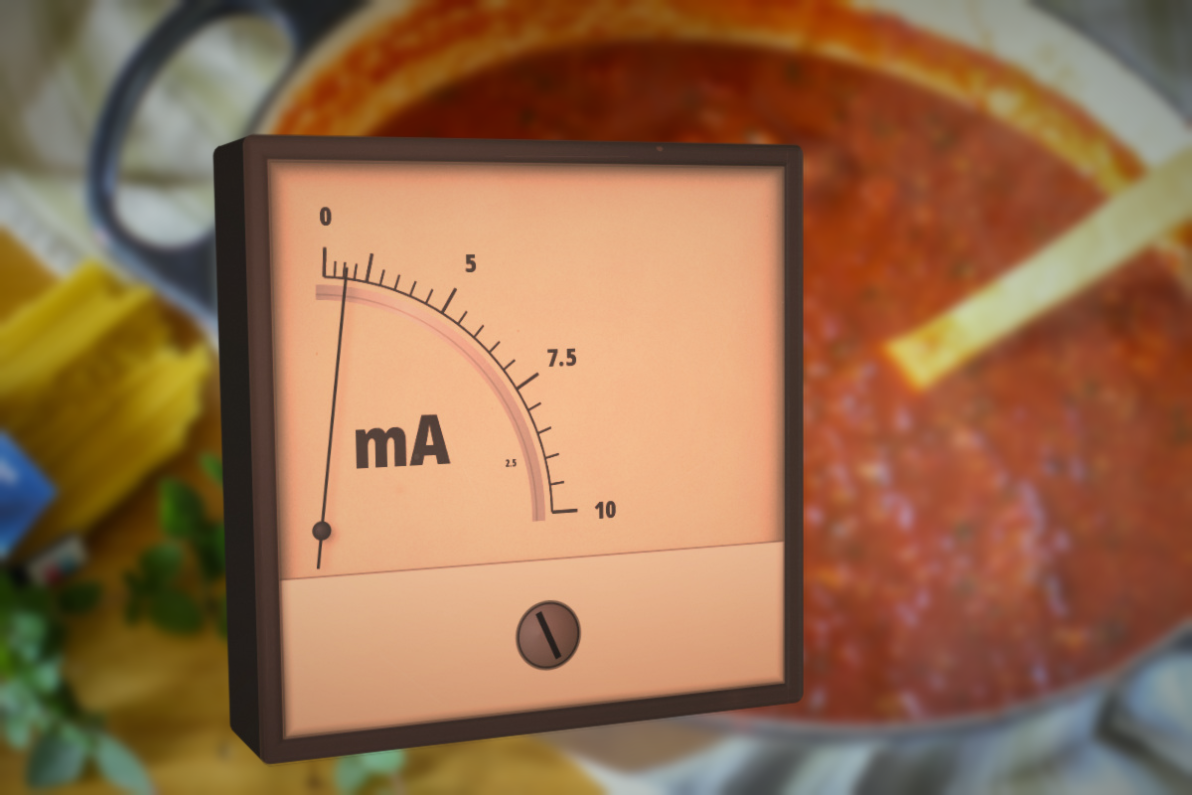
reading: 1.5 (mA)
